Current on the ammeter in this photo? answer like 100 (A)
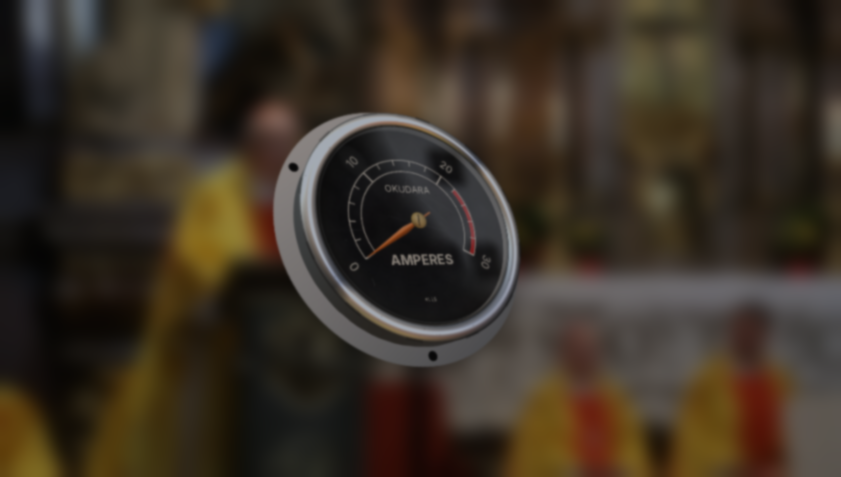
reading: 0 (A)
